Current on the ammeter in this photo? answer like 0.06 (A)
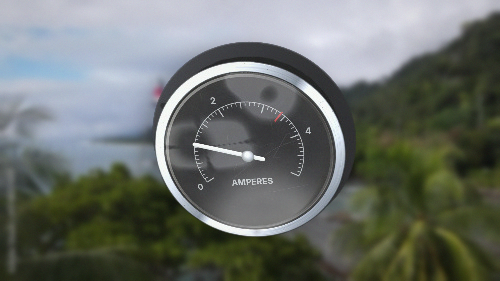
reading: 1 (A)
